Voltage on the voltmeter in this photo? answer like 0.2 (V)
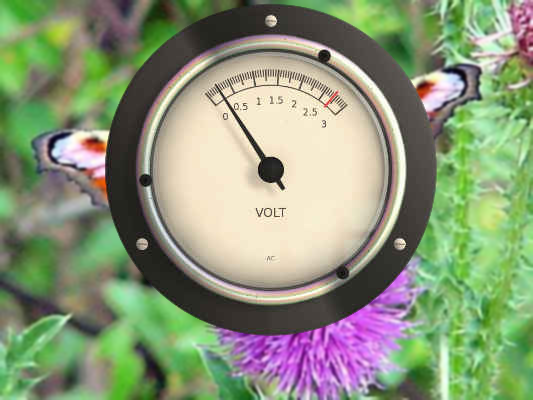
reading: 0.25 (V)
